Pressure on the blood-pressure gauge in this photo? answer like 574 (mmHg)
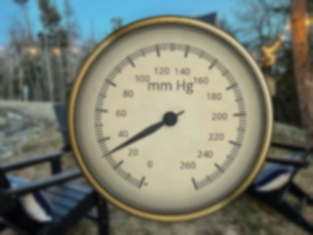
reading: 30 (mmHg)
